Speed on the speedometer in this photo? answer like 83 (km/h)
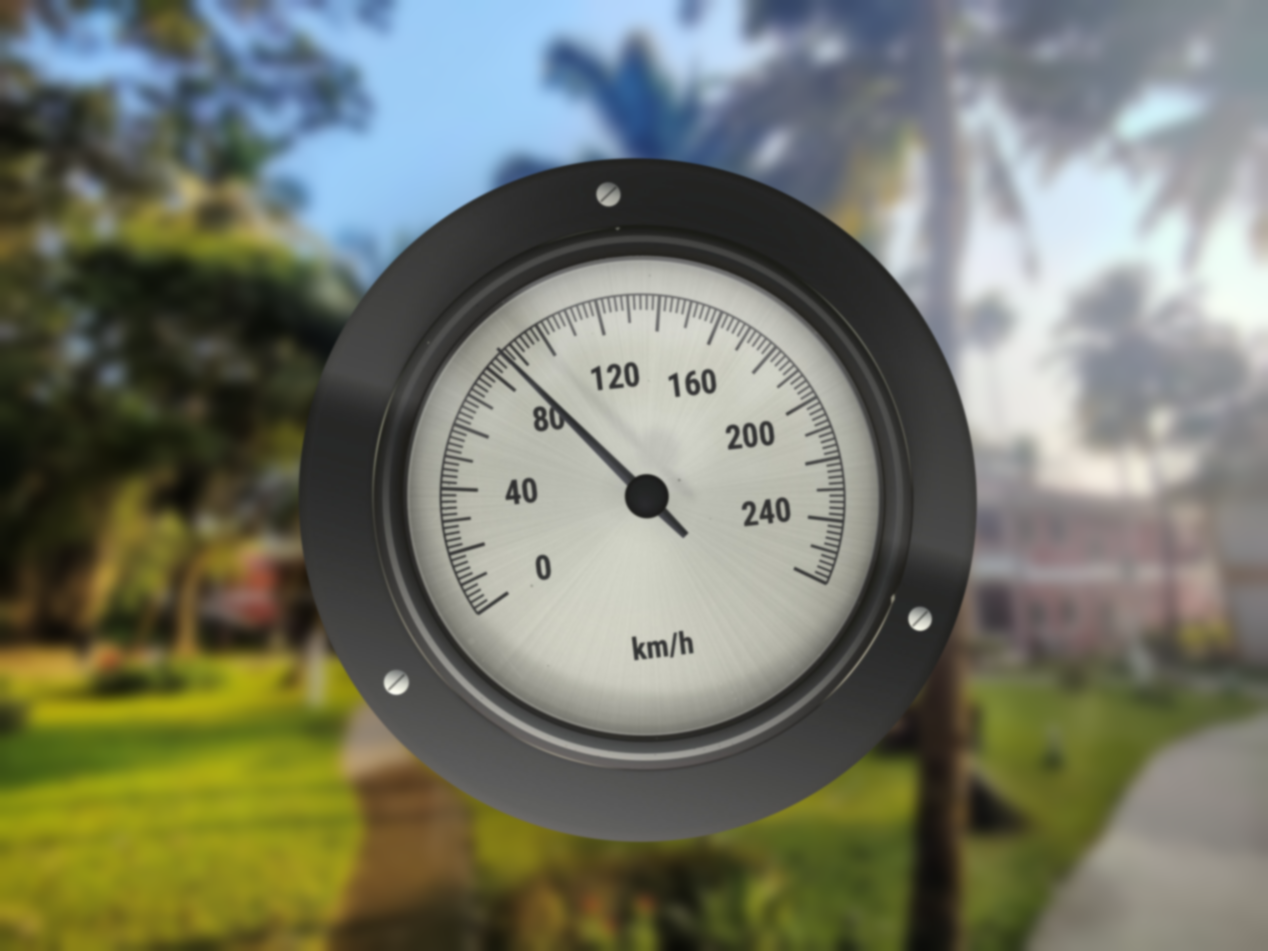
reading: 86 (km/h)
